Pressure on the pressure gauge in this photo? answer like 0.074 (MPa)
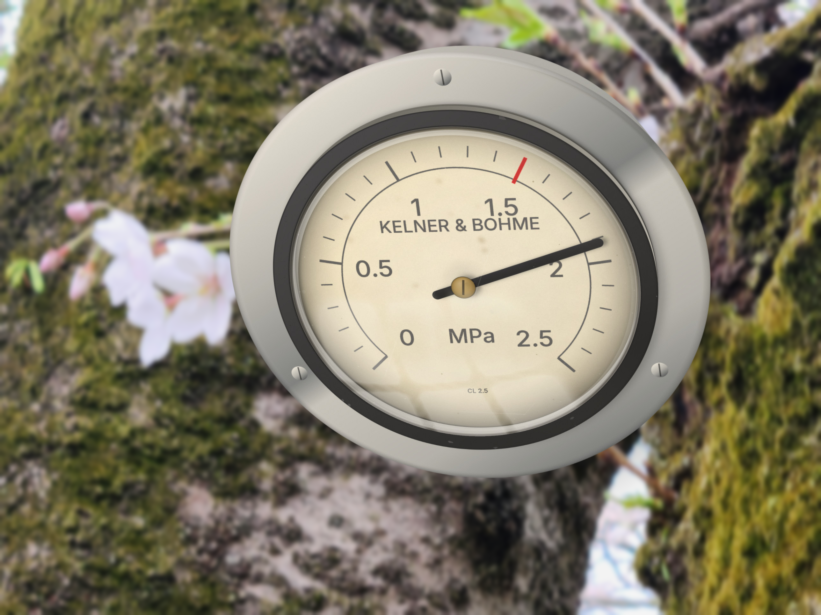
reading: 1.9 (MPa)
